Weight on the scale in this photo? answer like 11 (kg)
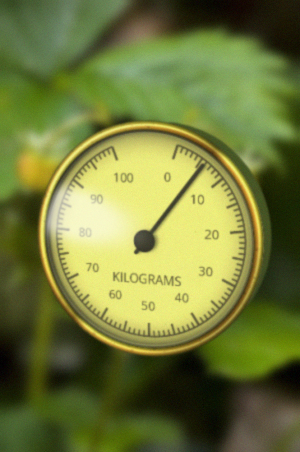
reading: 6 (kg)
